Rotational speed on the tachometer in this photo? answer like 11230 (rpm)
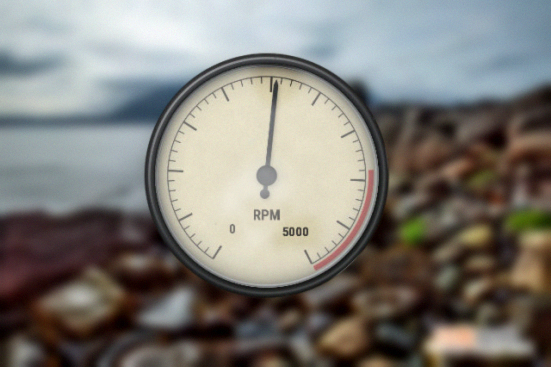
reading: 2550 (rpm)
